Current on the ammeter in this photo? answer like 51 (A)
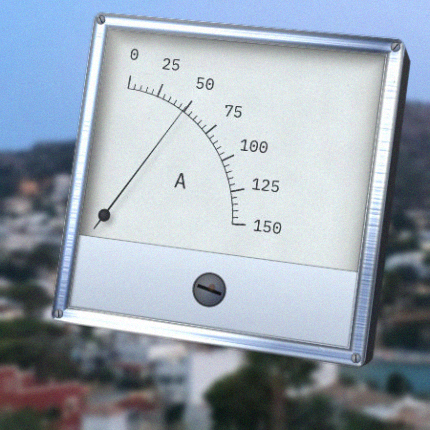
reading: 50 (A)
